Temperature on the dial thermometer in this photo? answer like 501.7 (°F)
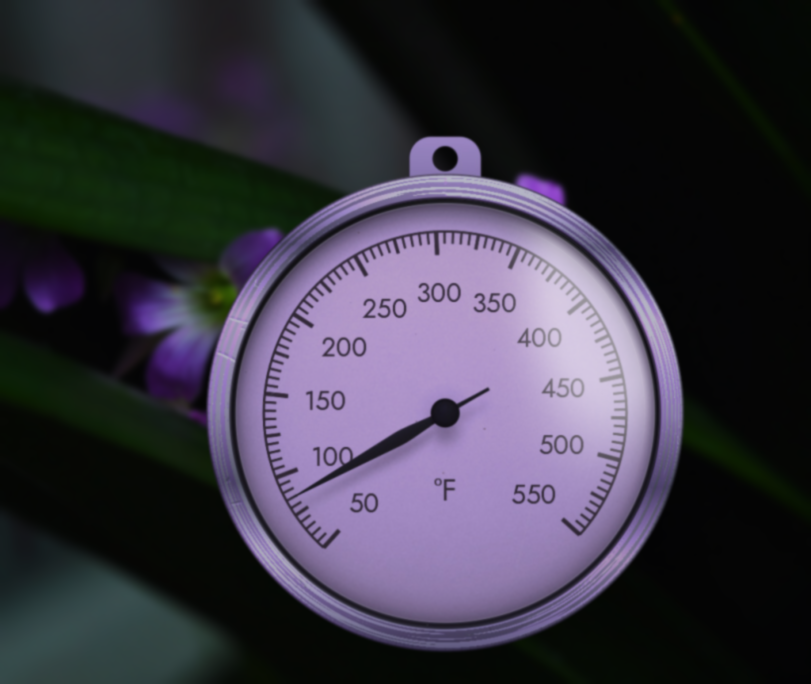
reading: 85 (°F)
